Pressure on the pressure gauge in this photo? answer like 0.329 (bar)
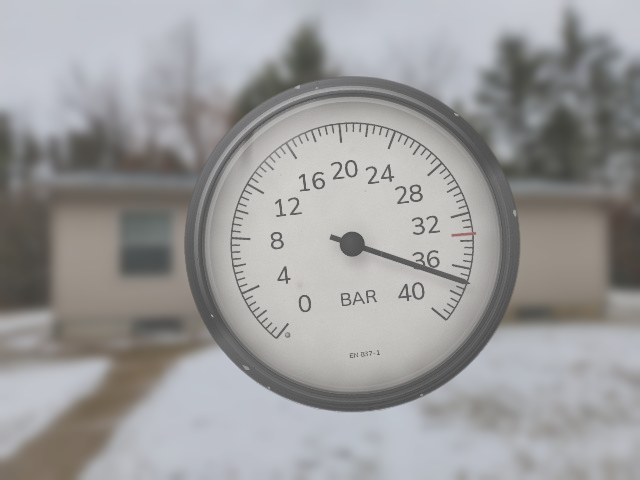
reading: 37 (bar)
